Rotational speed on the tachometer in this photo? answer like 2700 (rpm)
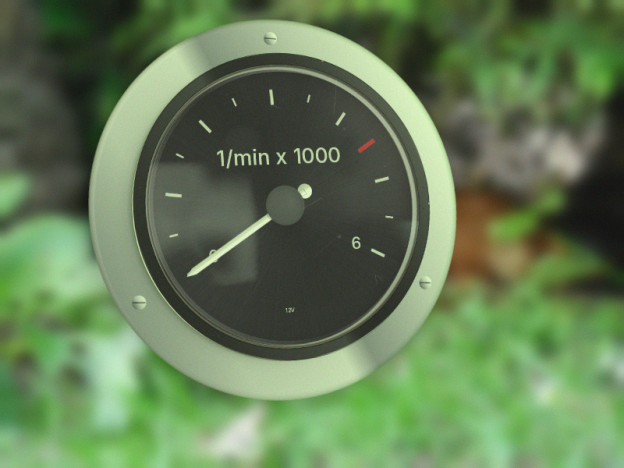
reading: 0 (rpm)
